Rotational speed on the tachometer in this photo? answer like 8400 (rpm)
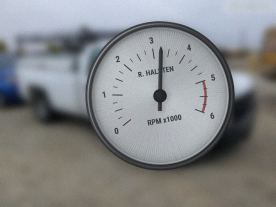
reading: 3250 (rpm)
